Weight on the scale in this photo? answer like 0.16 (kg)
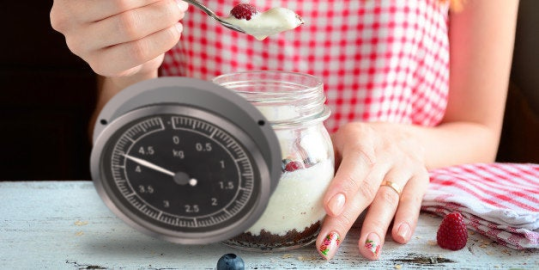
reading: 4.25 (kg)
